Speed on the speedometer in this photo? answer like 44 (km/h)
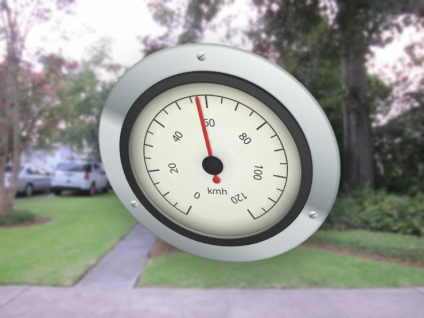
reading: 57.5 (km/h)
